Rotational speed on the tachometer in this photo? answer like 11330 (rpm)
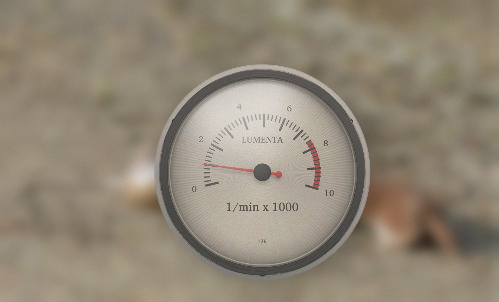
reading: 1000 (rpm)
